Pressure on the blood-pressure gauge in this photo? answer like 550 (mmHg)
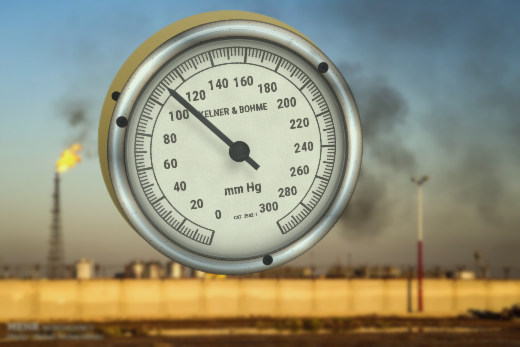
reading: 110 (mmHg)
